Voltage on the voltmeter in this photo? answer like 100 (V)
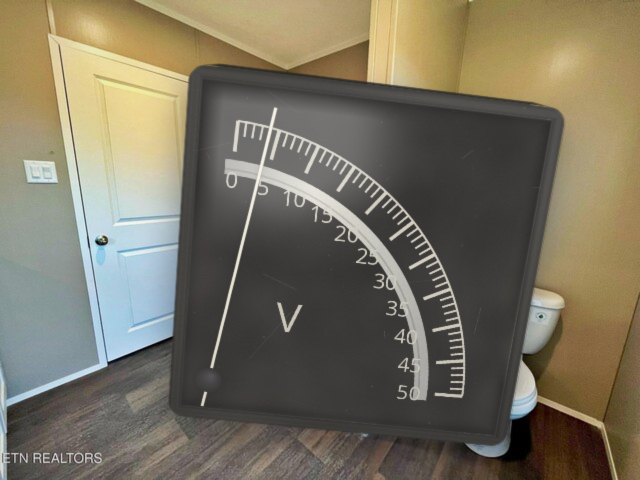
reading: 4 (V)
